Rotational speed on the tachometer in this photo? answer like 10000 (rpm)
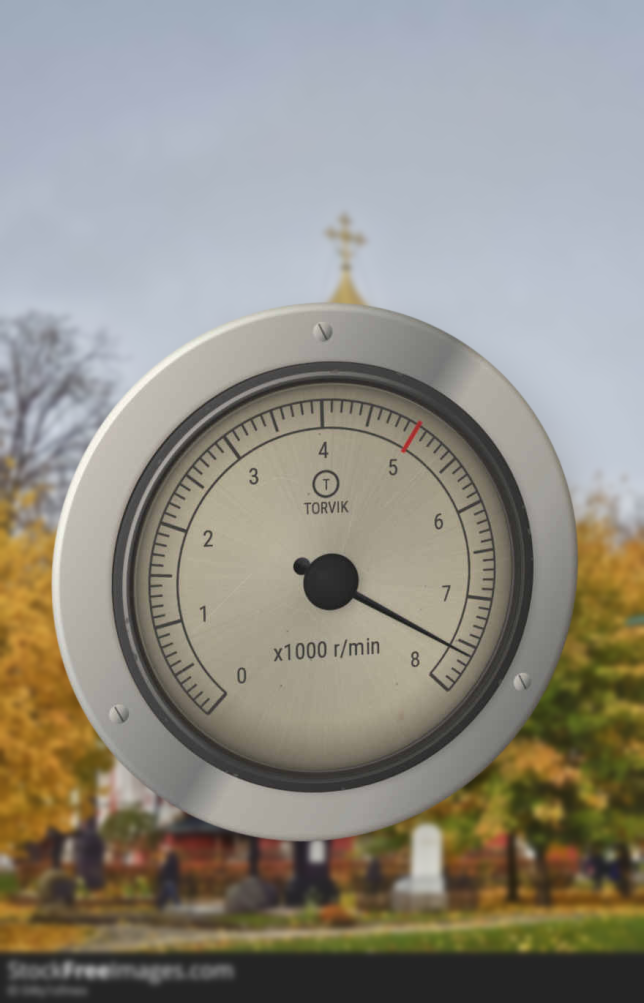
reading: 7600 (rpm)
